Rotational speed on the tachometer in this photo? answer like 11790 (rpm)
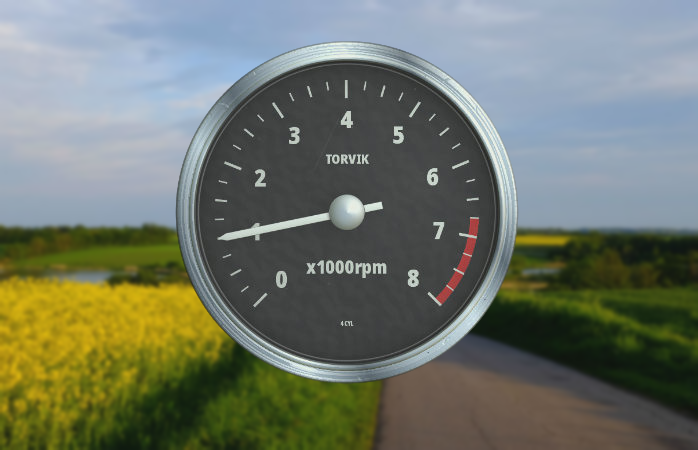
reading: 1000 (rpm)
